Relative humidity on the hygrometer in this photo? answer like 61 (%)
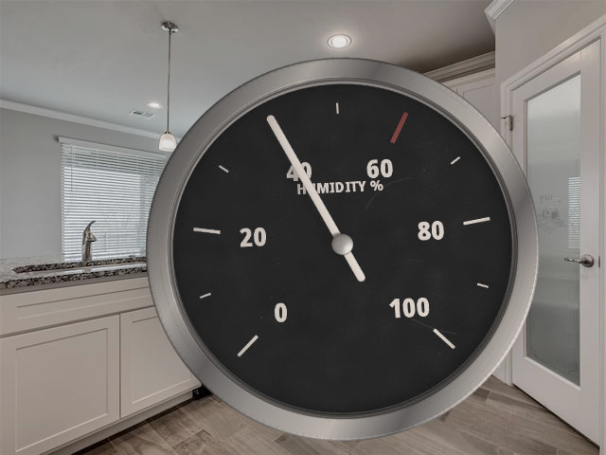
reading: 40 (%)
